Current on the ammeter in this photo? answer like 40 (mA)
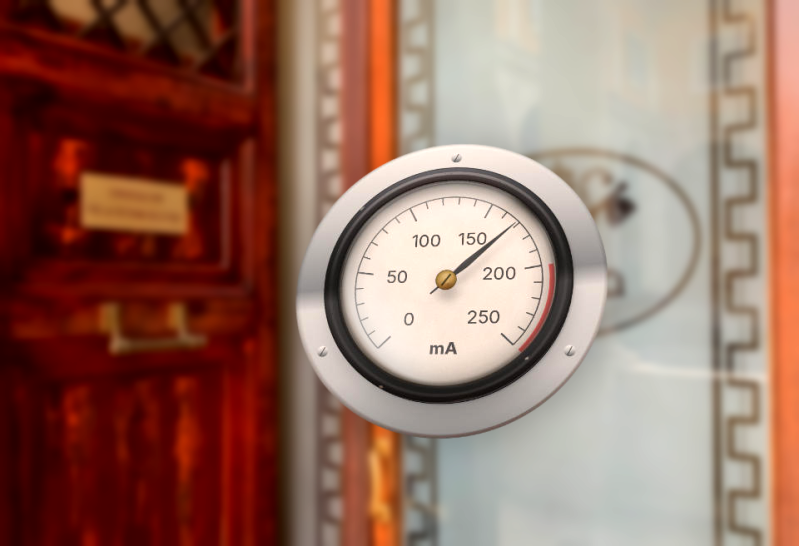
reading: 170 (mA)
